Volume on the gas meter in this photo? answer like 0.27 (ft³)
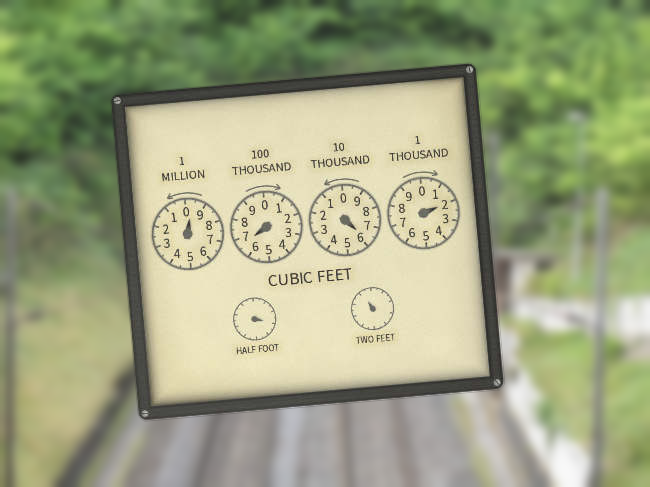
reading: 966200 (ft³)
